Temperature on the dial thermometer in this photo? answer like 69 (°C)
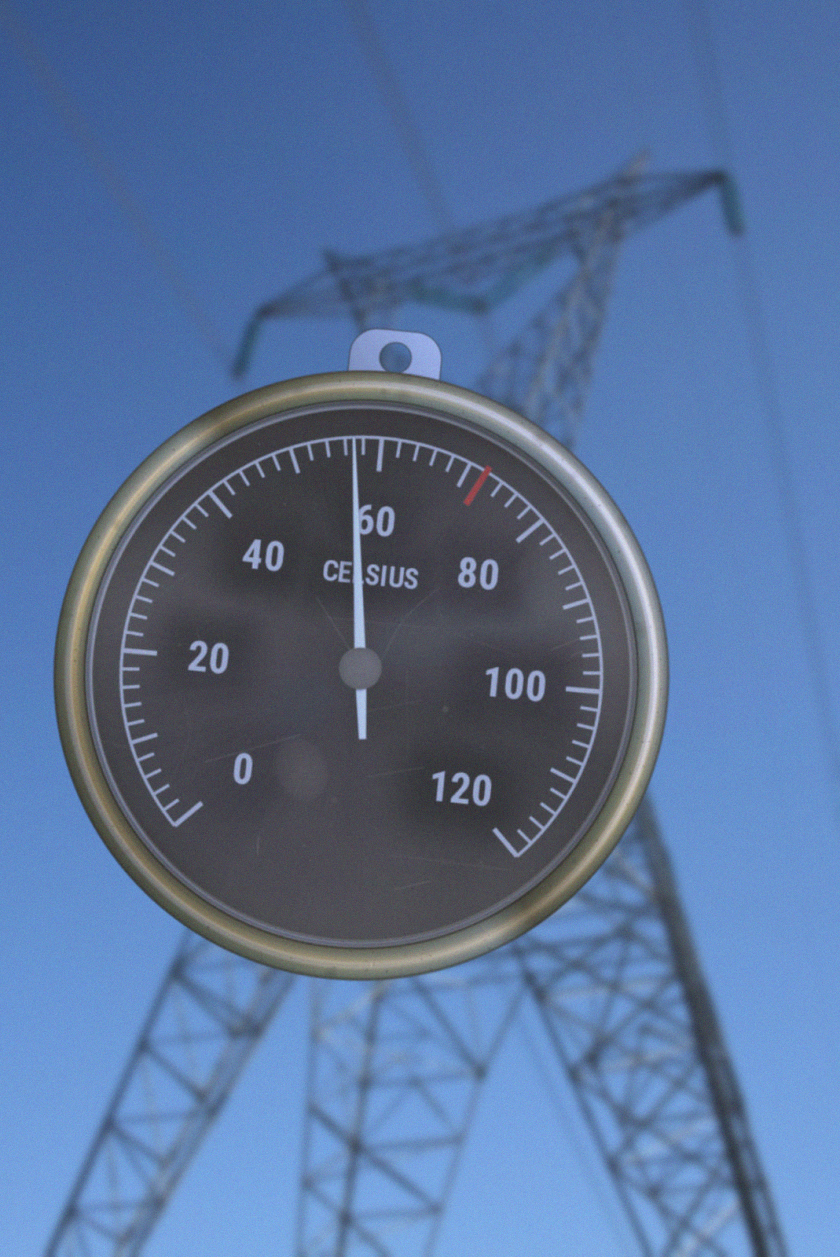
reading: 57 (°C)
